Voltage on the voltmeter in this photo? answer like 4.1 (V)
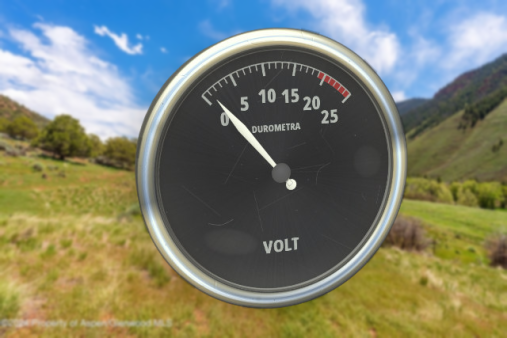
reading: 1 (V)
